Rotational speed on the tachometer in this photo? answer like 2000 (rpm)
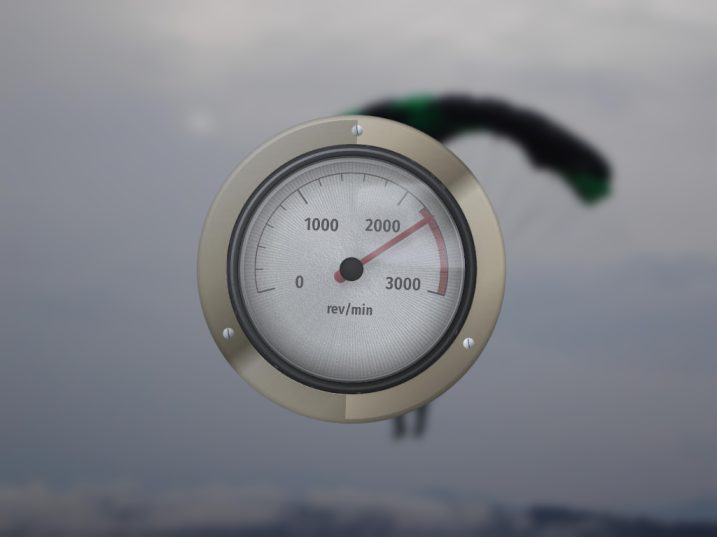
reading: 2300 (rpm)
